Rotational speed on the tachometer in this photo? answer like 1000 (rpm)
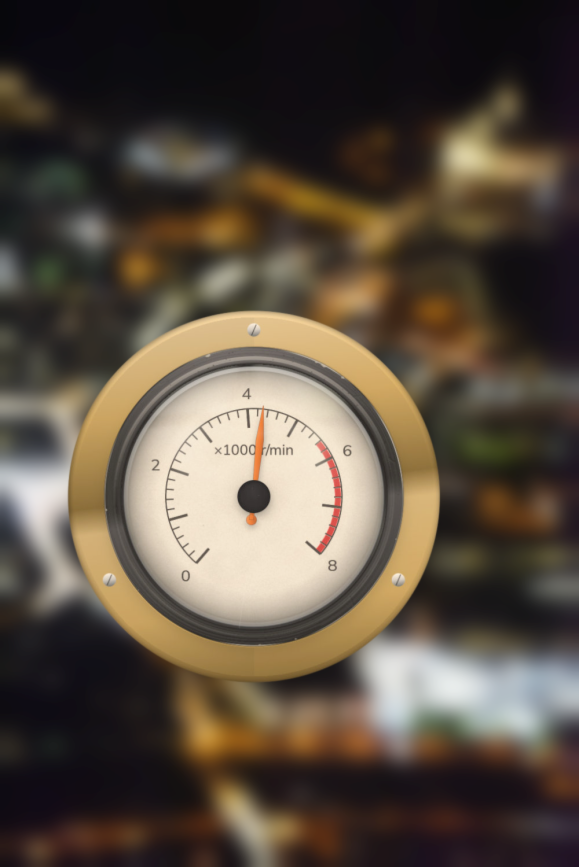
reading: 4300 (rpm)
